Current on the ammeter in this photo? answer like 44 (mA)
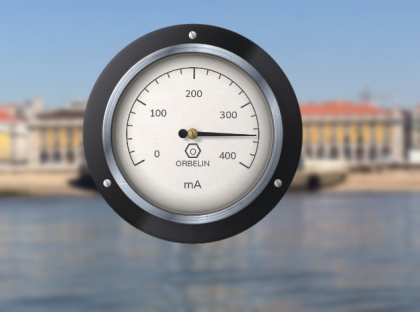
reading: 350 (mA)
